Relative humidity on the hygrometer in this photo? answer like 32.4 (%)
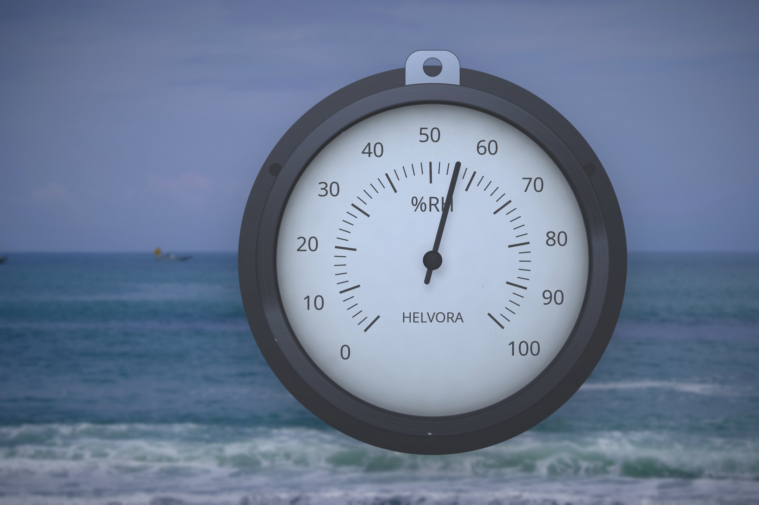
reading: 56 (%)
